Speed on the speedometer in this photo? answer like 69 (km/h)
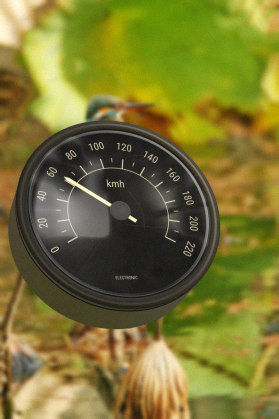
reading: 60 (km/h)
